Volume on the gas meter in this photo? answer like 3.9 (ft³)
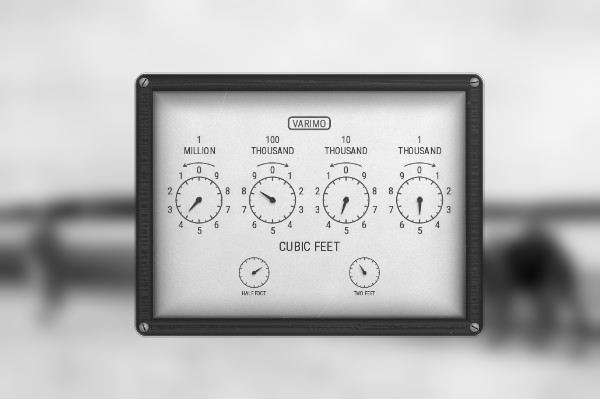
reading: 384500 (ft³)
